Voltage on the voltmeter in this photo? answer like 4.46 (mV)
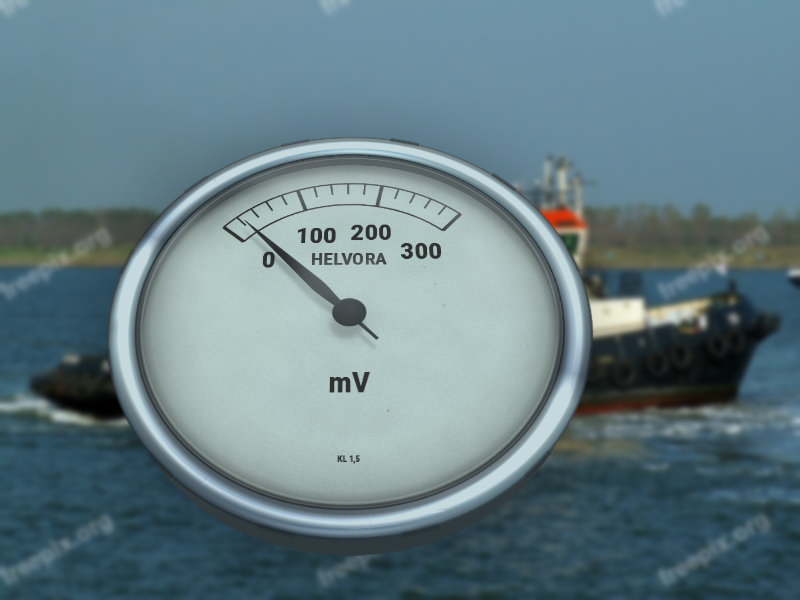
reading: 20 (mV)
